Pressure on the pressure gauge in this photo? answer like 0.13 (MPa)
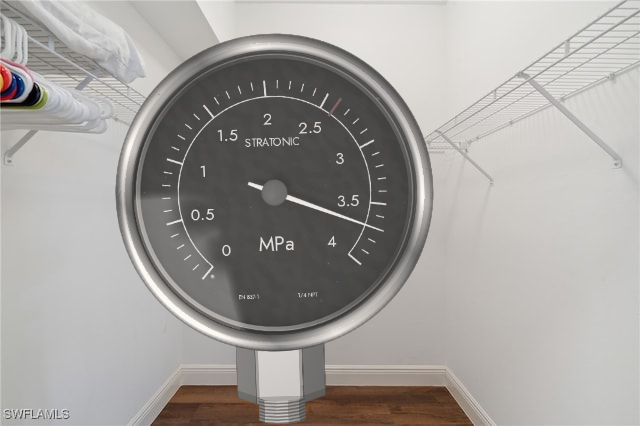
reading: 3.7 (MPa)
